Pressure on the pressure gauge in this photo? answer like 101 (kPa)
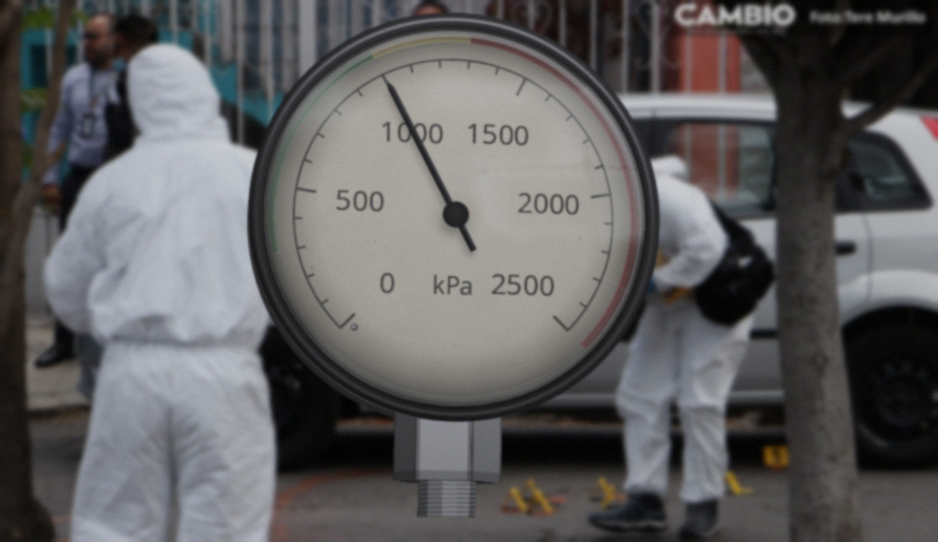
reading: 1000 (kPa)
